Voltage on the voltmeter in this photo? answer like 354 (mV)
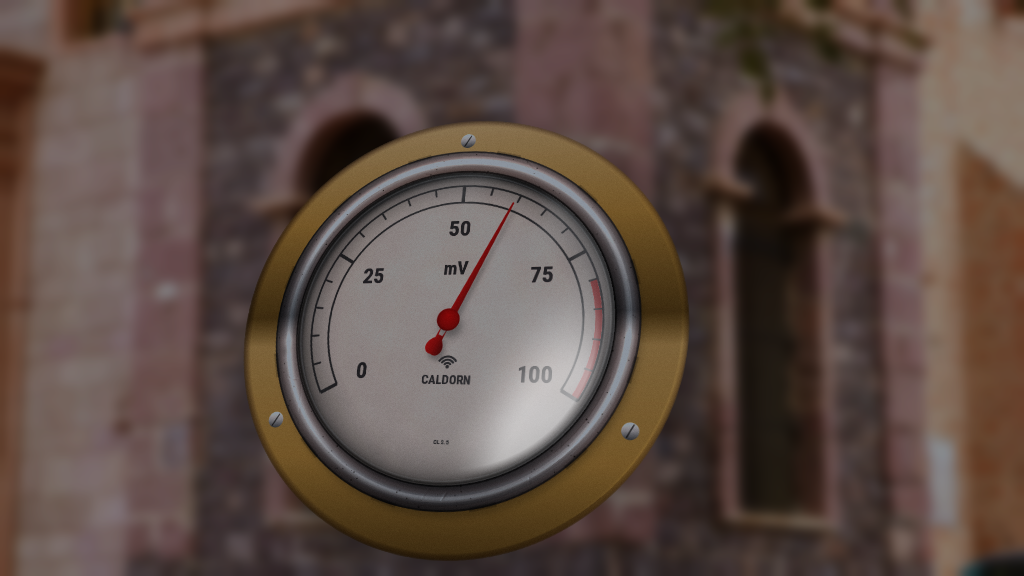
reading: 60 (mV)
